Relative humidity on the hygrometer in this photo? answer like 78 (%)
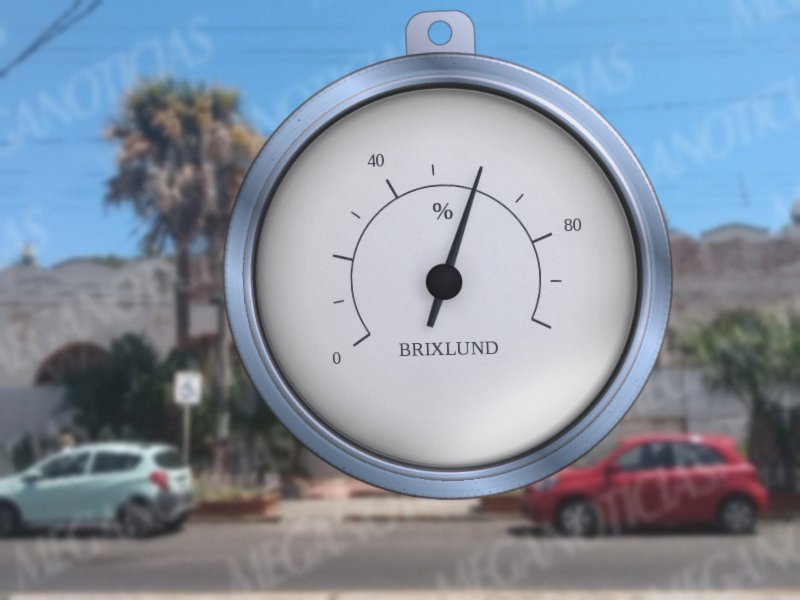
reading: 60 (%)
